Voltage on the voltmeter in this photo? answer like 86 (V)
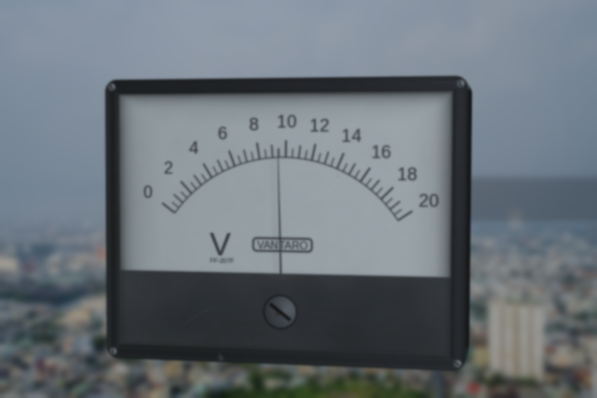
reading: 9.5 (V)
